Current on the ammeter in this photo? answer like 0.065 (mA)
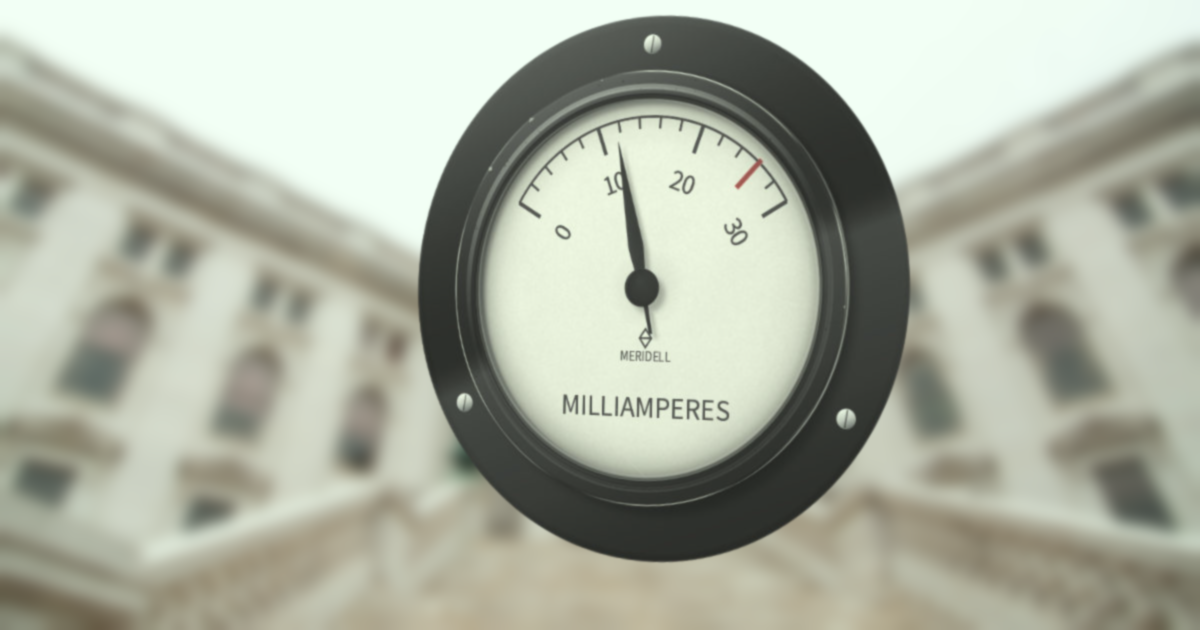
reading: 12 (mA)
